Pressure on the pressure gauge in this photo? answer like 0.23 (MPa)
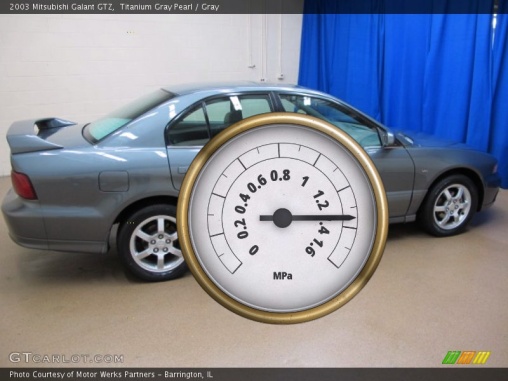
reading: 1.35 (MPa)
